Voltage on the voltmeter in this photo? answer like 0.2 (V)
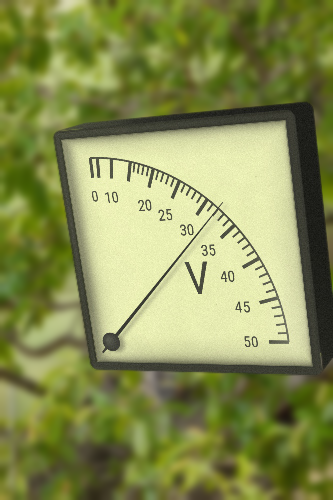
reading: 32 (V)
